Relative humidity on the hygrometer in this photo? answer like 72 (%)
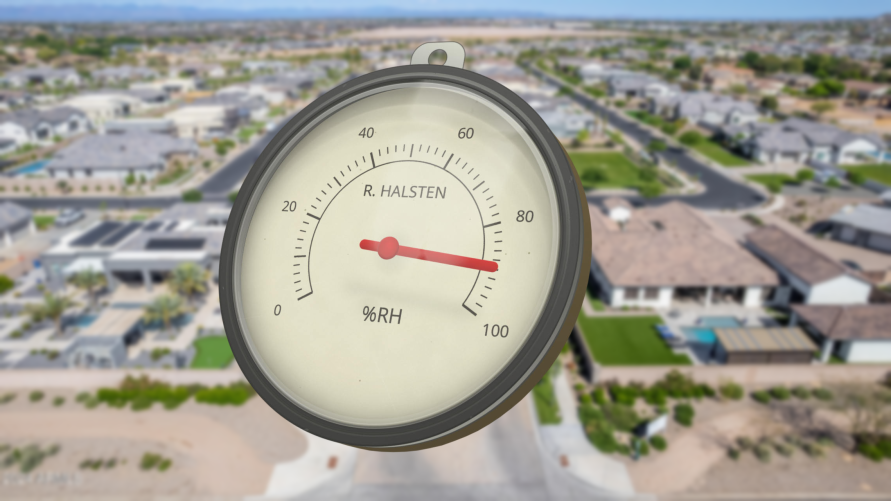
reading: 90 (%)
